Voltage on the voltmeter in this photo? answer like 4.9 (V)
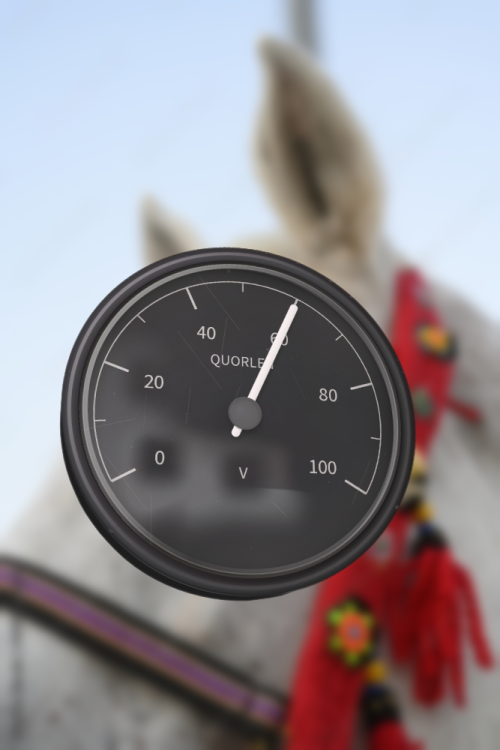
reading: 60 (V)
